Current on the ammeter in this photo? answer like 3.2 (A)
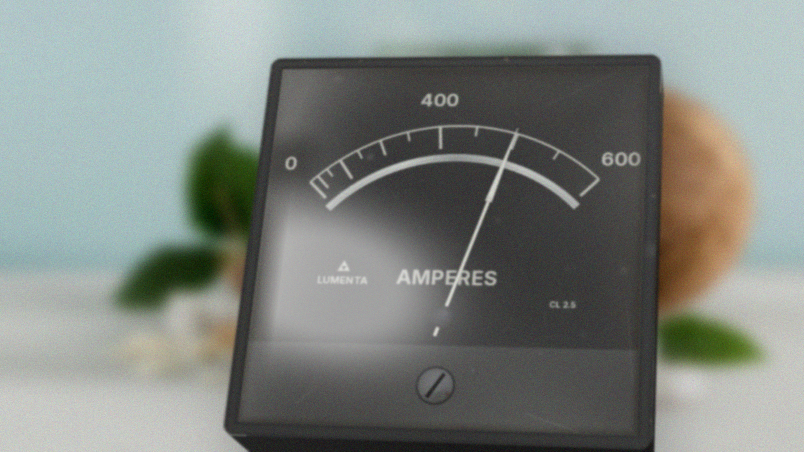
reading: 500 (A)
